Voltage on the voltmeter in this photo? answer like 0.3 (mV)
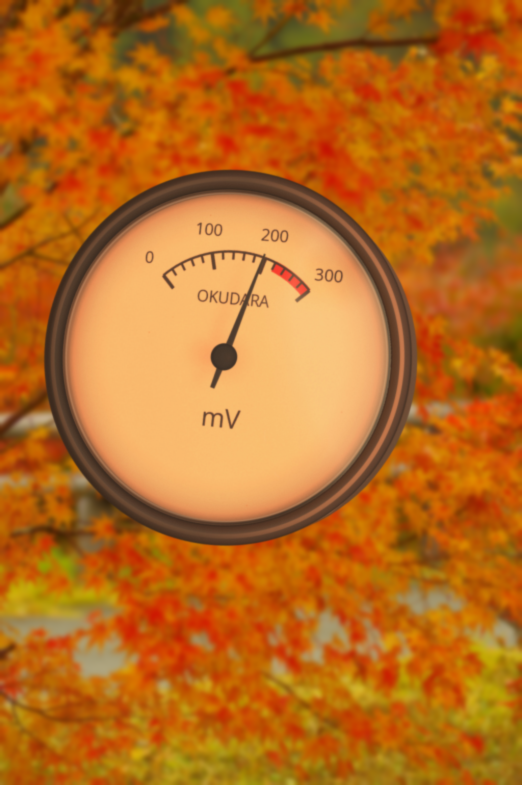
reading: 200 (mV)
